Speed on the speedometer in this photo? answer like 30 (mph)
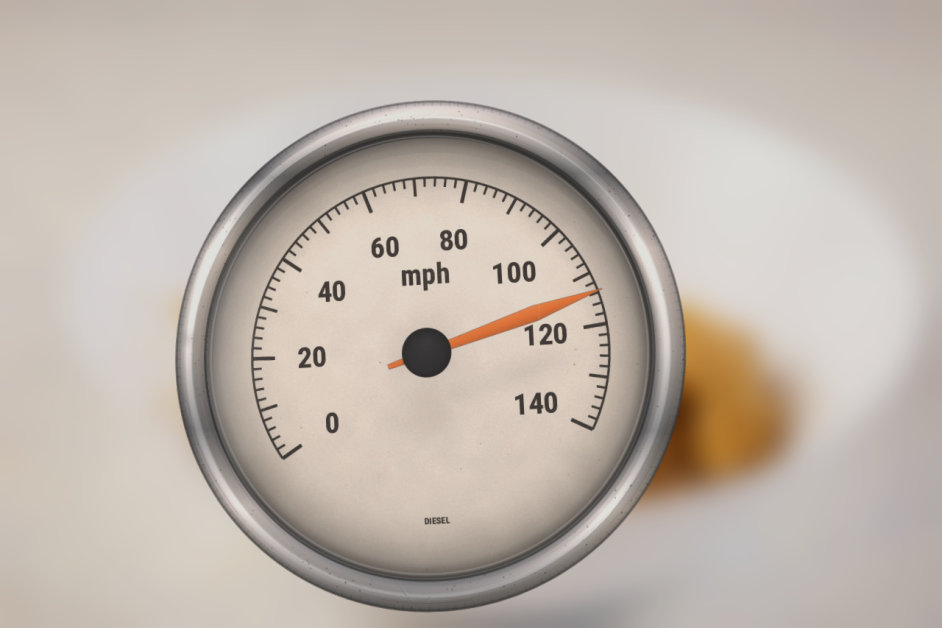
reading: 114 (mph)
